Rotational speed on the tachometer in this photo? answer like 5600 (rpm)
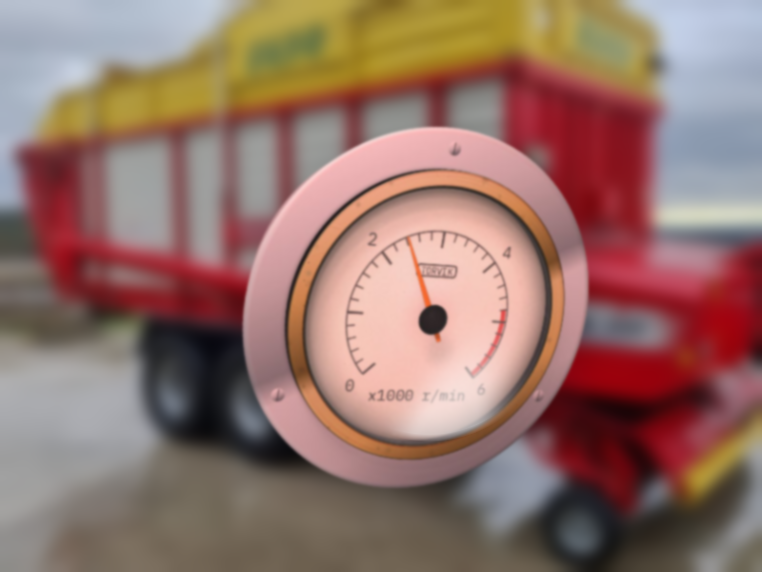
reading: 2400 (rpm)
